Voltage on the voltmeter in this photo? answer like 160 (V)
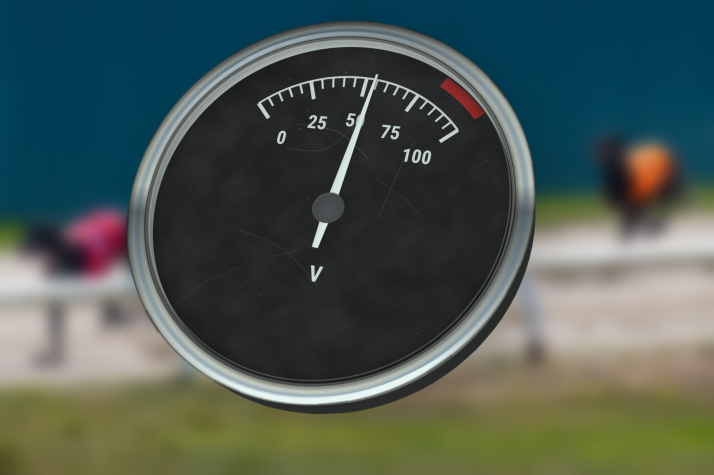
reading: 55 (V)
